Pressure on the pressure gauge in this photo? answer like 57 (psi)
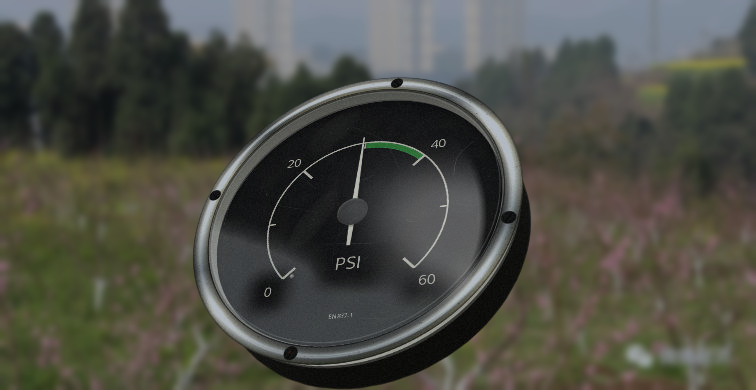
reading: 30 (psi)
